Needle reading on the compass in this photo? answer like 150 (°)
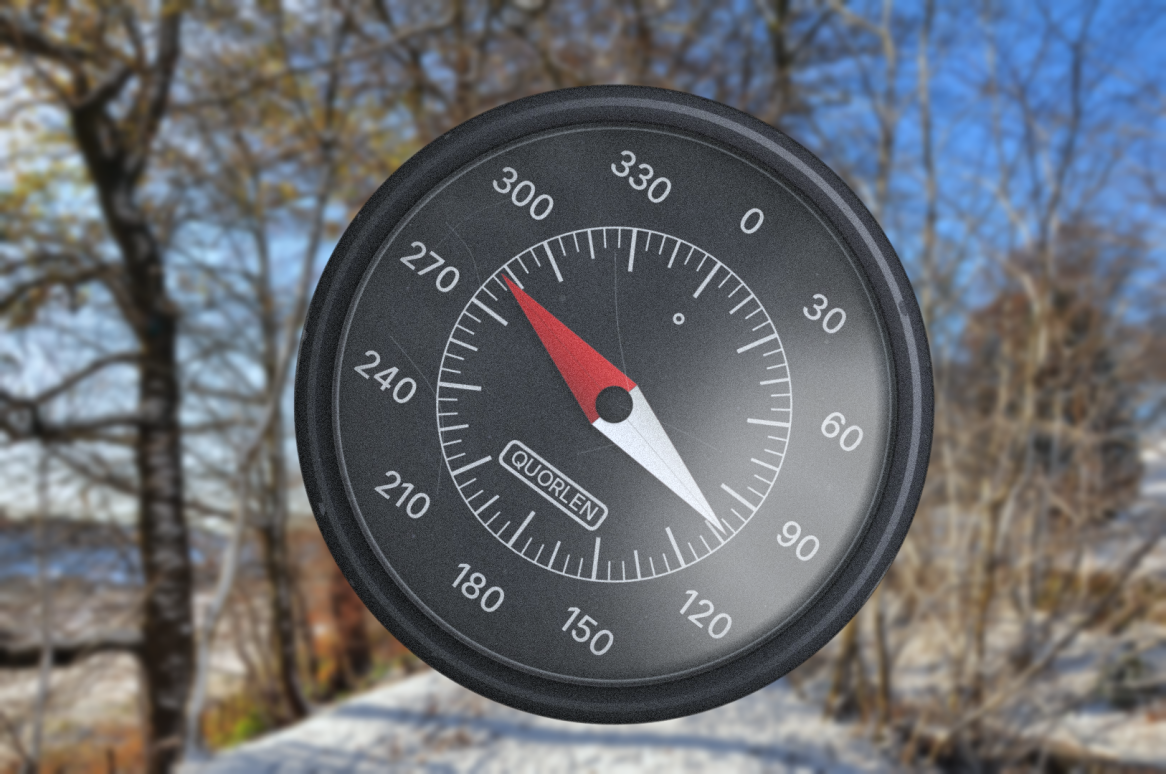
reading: 282.5 (°)
